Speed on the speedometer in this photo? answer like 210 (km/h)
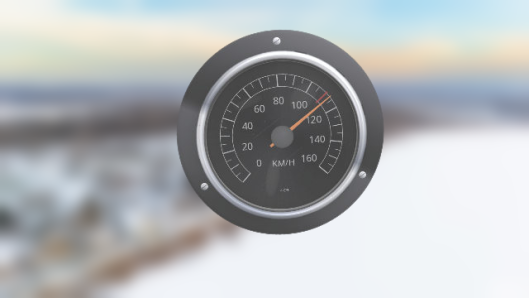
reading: 112.5 (km/h)
